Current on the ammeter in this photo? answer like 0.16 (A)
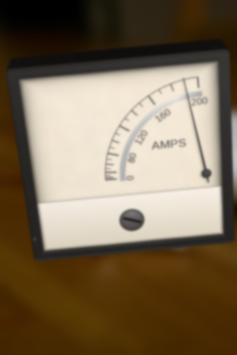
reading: 190 (A)
